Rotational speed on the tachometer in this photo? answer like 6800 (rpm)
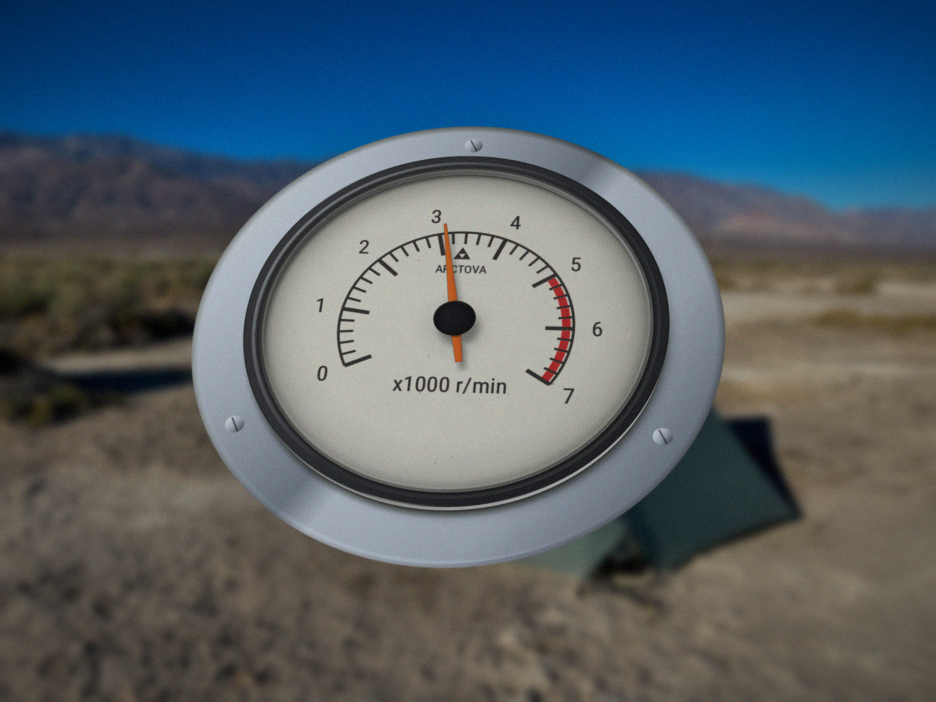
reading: 3100 (rpm)
